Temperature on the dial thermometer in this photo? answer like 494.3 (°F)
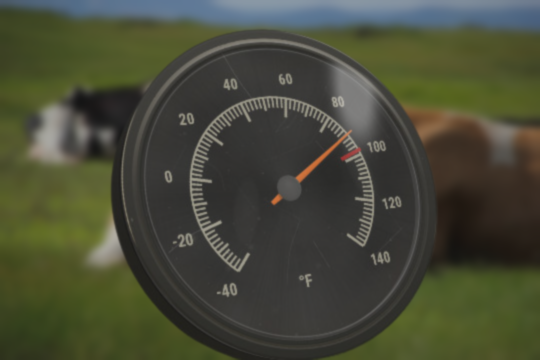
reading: 90 (°F)
